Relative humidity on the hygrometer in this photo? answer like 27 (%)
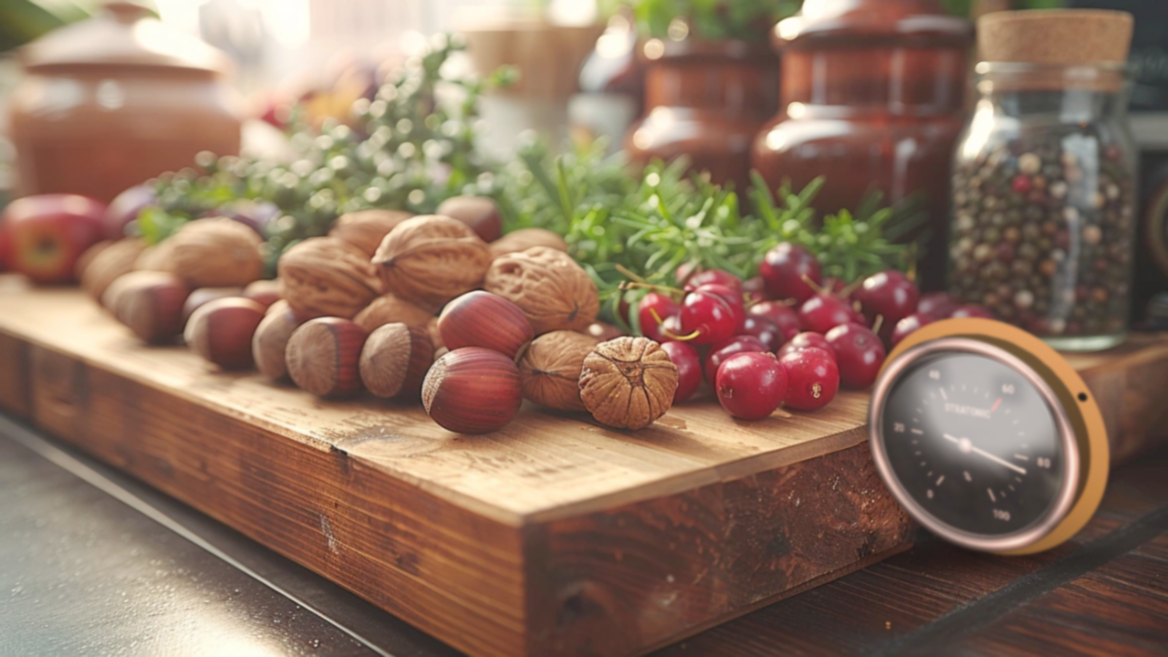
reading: 84 (%)
